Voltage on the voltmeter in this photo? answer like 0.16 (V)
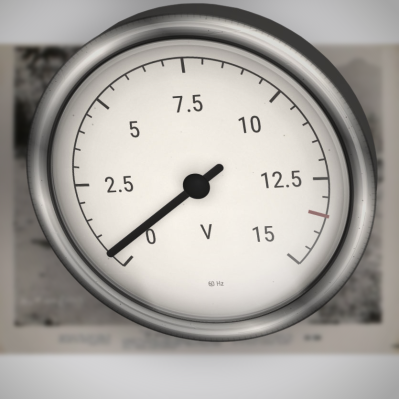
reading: 0.5 (V)
